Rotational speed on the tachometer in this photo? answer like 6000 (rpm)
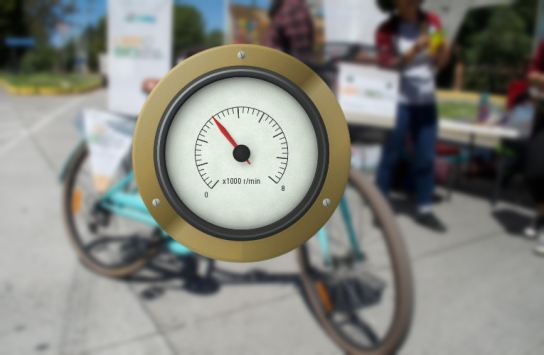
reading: 3000 (rpm)
